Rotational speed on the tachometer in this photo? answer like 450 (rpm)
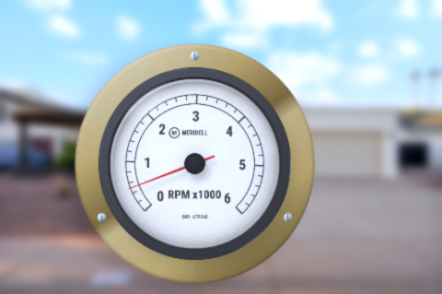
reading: 500 (rpm)
